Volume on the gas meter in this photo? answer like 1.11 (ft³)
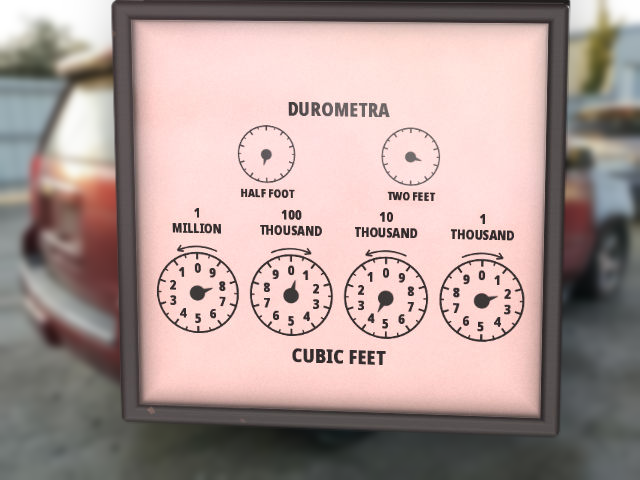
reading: 804200 (ft³)
